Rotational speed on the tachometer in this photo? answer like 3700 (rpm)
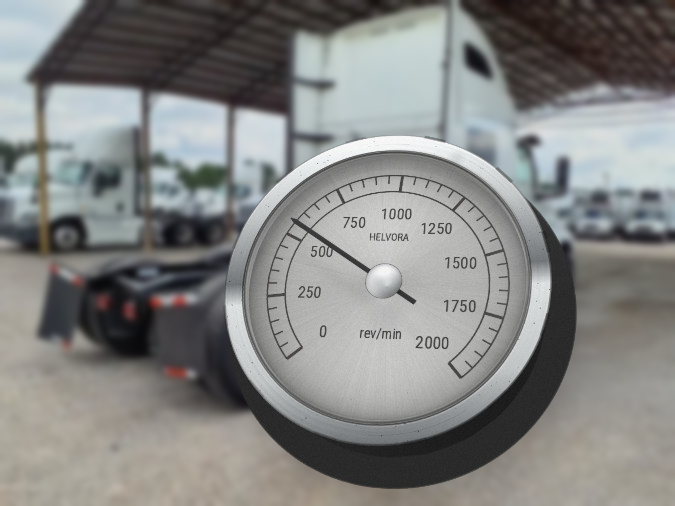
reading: 550 (rpm)
